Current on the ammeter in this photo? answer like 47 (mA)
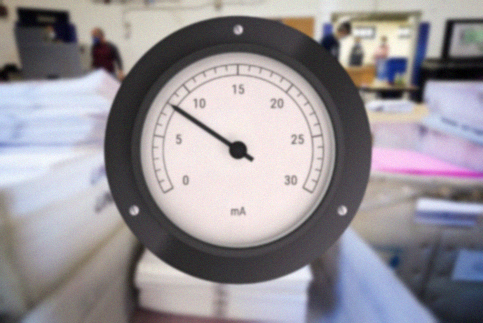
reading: 8 (mA)
